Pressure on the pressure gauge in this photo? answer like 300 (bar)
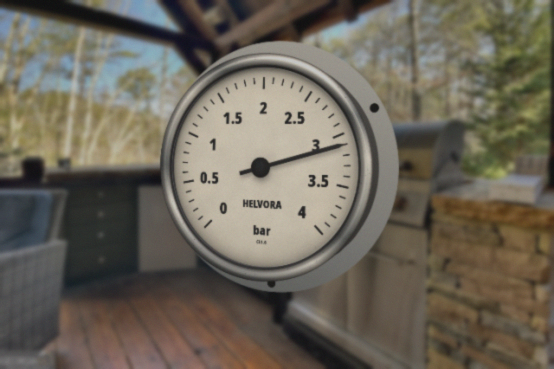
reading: 3.1 (bar)
